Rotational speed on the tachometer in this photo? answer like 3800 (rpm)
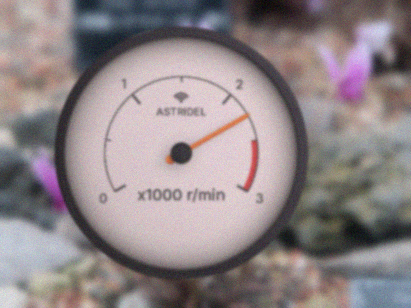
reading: 2250 (rpm)
